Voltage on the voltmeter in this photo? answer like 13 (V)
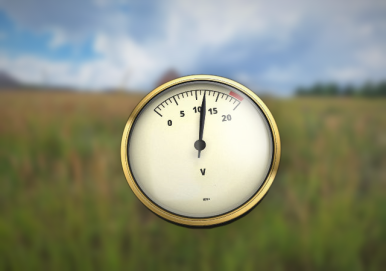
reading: 12 (V)
